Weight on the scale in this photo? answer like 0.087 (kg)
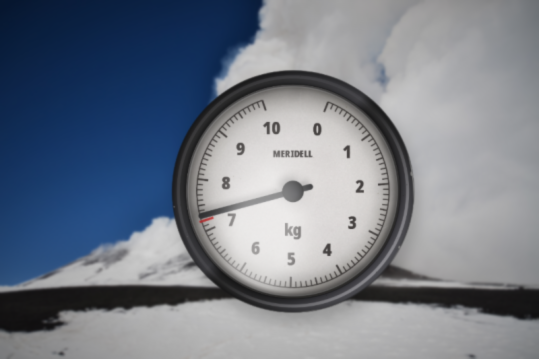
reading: 7.3 (kg)
